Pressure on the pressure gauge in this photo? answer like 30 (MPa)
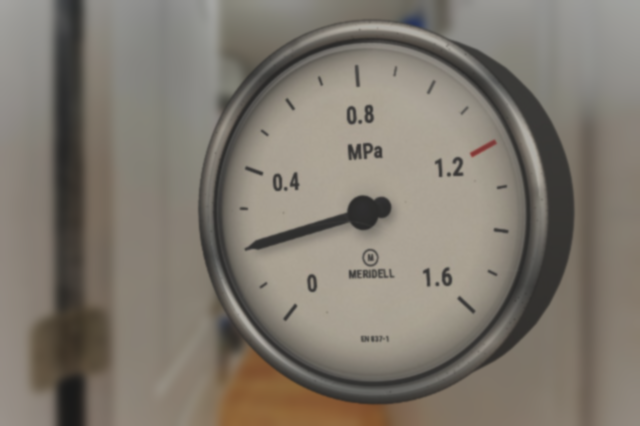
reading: 0.2 (MPa)
